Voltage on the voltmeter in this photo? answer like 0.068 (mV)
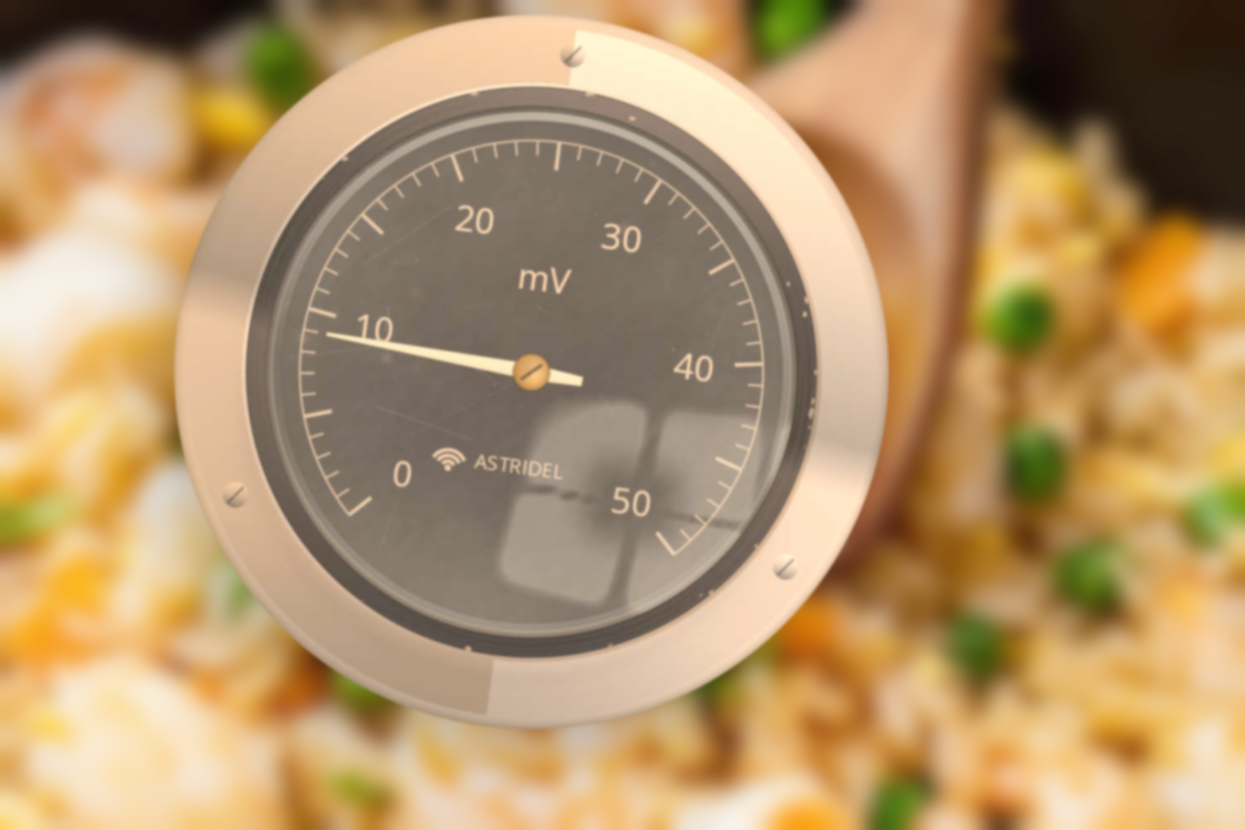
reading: 9 (mV)
